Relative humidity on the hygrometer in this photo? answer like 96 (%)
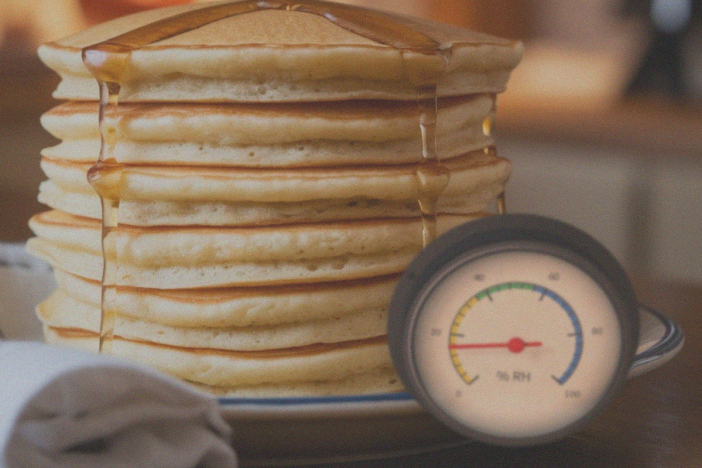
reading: 16 (%)
